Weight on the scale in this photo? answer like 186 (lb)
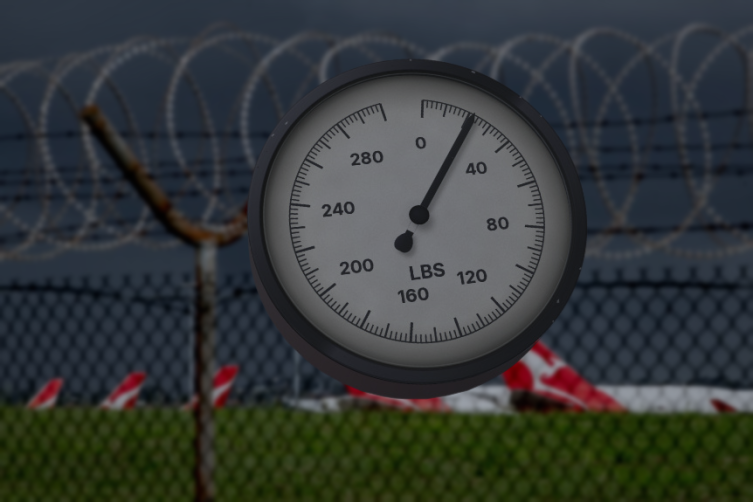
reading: 22 (lb)
